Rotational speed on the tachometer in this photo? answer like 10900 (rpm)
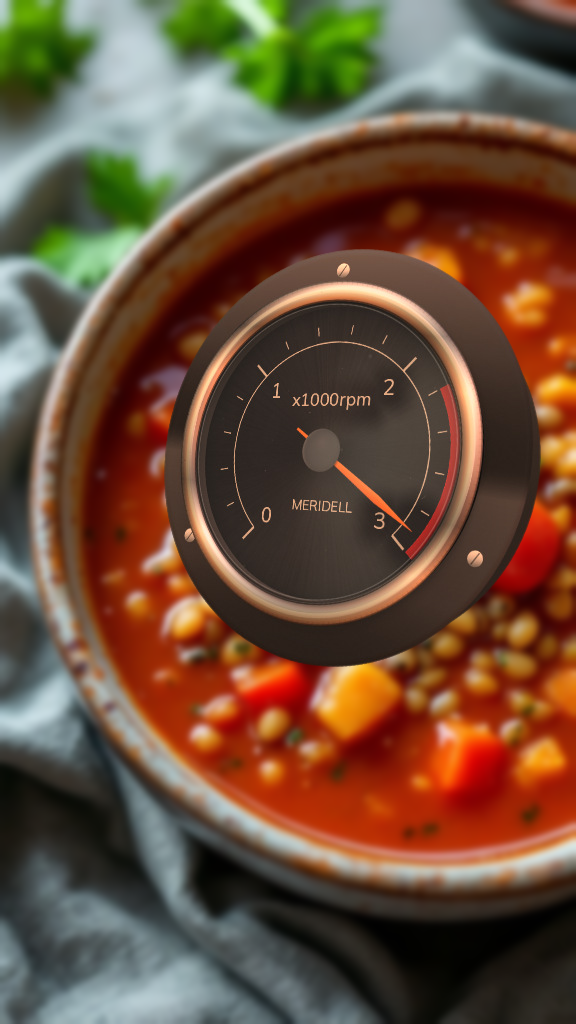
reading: 2900 (rpm)
